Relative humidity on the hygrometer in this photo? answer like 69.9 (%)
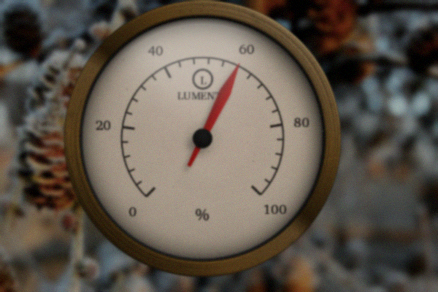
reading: 60 (%)
